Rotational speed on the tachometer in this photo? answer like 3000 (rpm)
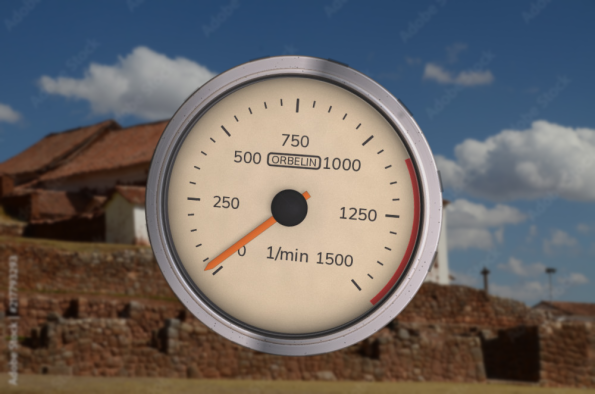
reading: 25 (rpm)
